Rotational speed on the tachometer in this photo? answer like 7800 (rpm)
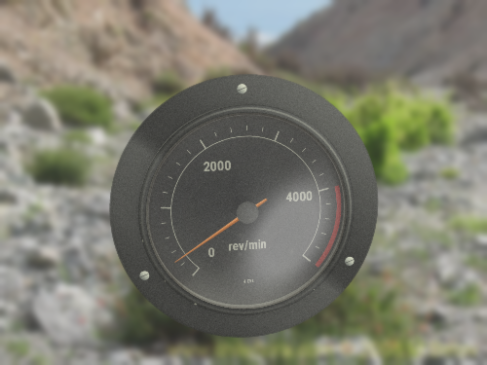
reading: 300 (rpm)
